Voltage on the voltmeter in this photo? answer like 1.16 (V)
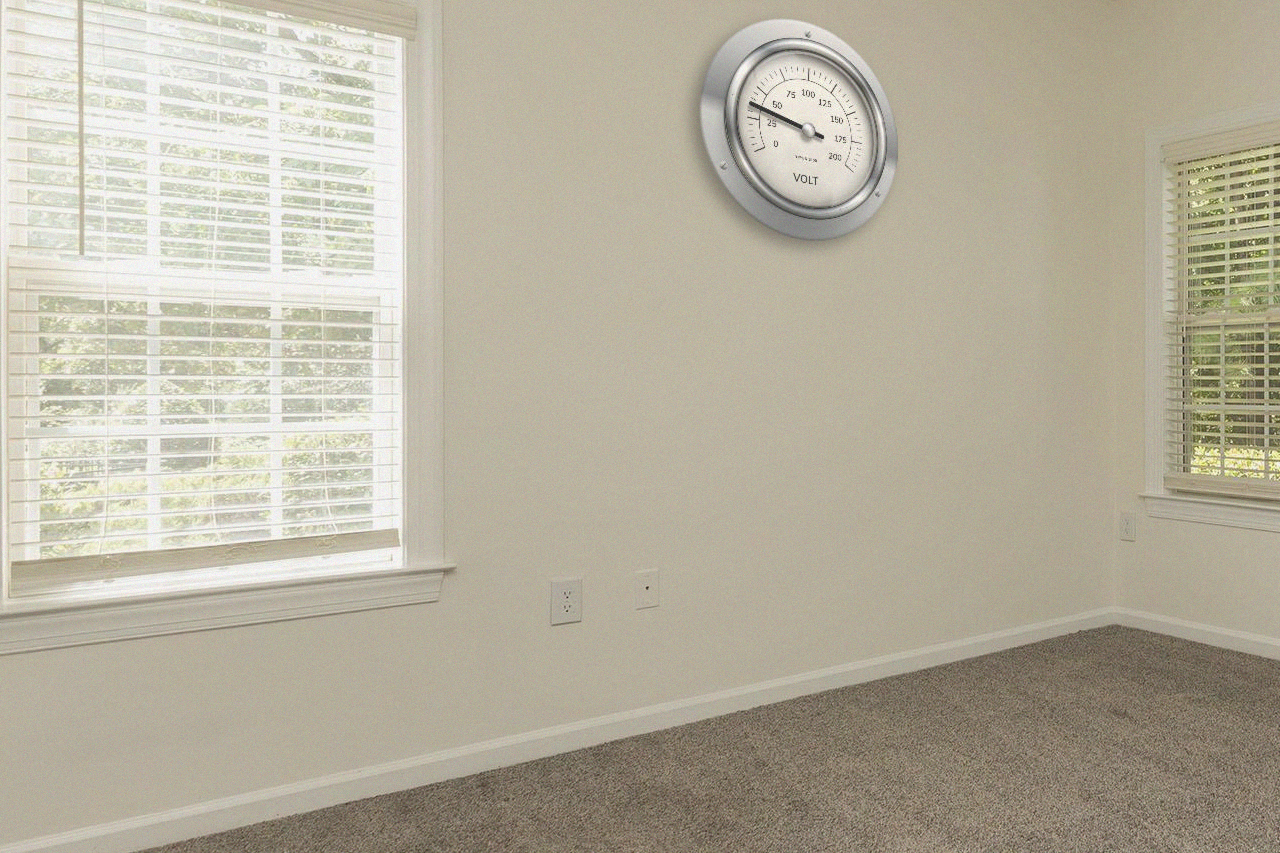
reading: 35 (V)
